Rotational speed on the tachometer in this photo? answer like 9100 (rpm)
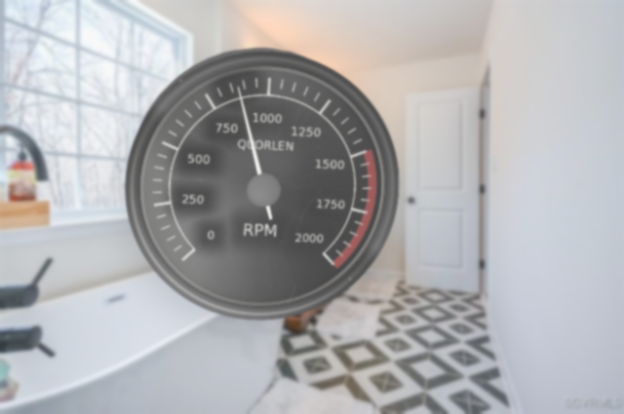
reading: 875 (rpm)
